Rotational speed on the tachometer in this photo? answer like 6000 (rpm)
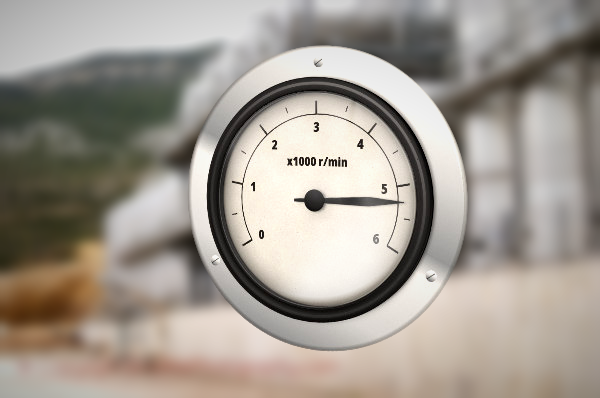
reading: 5250 (rpm)
